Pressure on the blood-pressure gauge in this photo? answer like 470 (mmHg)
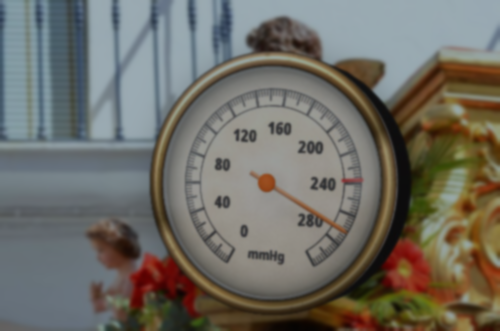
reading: 270 (mmHg)
